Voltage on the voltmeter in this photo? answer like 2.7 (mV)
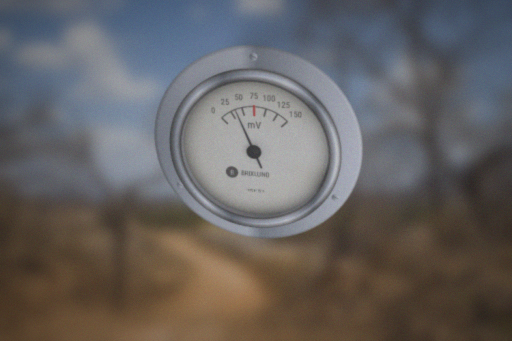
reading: 37.5 (mV)
